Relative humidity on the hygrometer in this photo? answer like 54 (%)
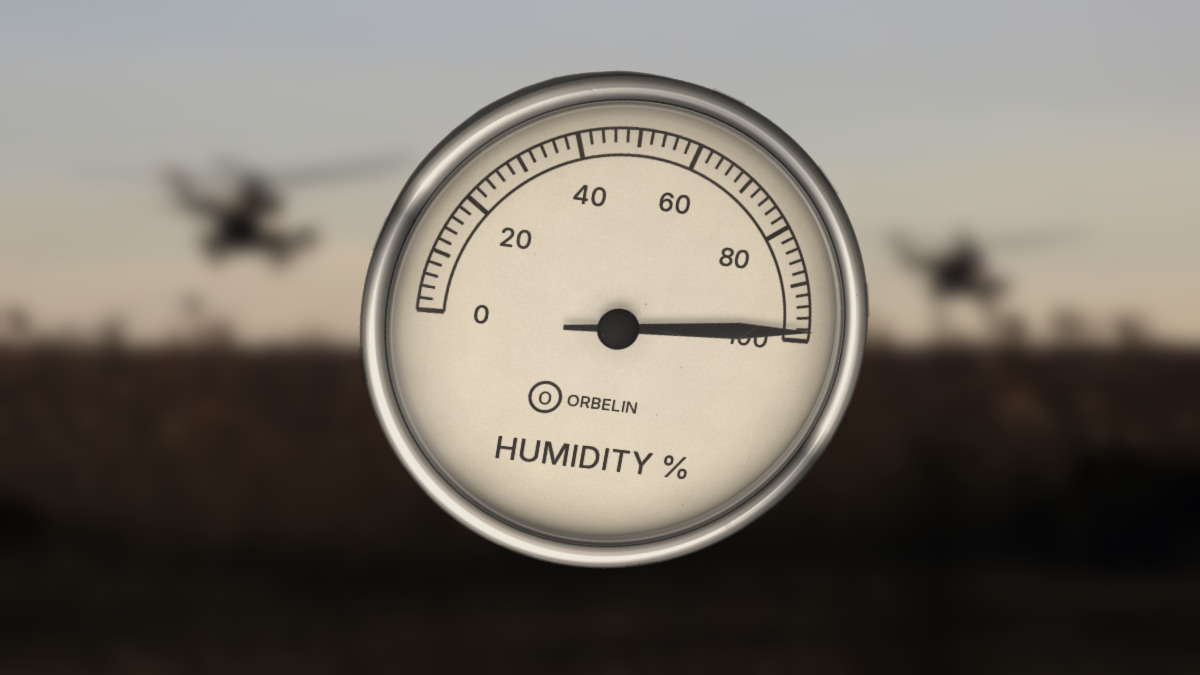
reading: 98 (%)
